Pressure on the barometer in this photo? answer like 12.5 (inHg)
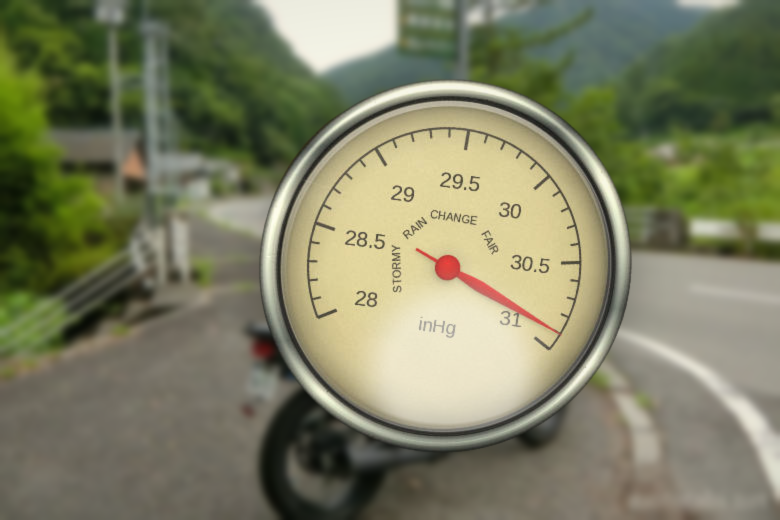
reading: 30.9 (inHg)
